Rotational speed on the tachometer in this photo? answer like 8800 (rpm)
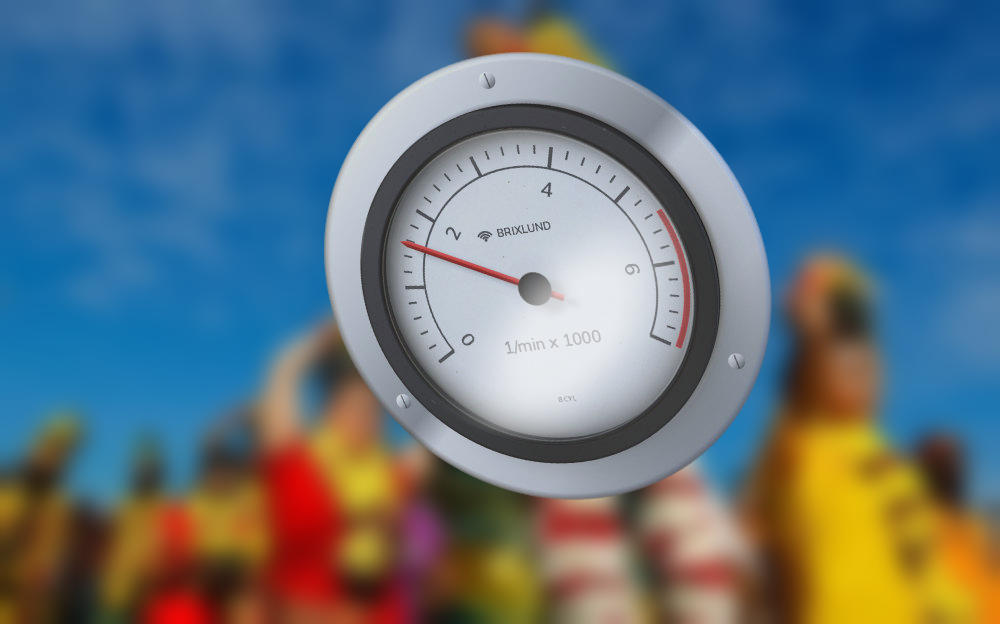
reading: 1600 (rpm)
